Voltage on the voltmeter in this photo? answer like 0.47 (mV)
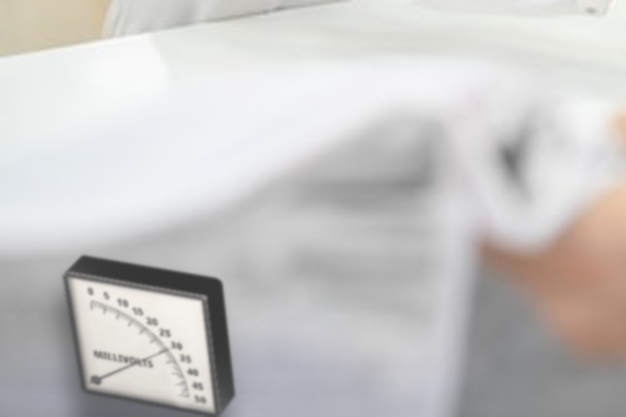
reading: 30 (mV)
